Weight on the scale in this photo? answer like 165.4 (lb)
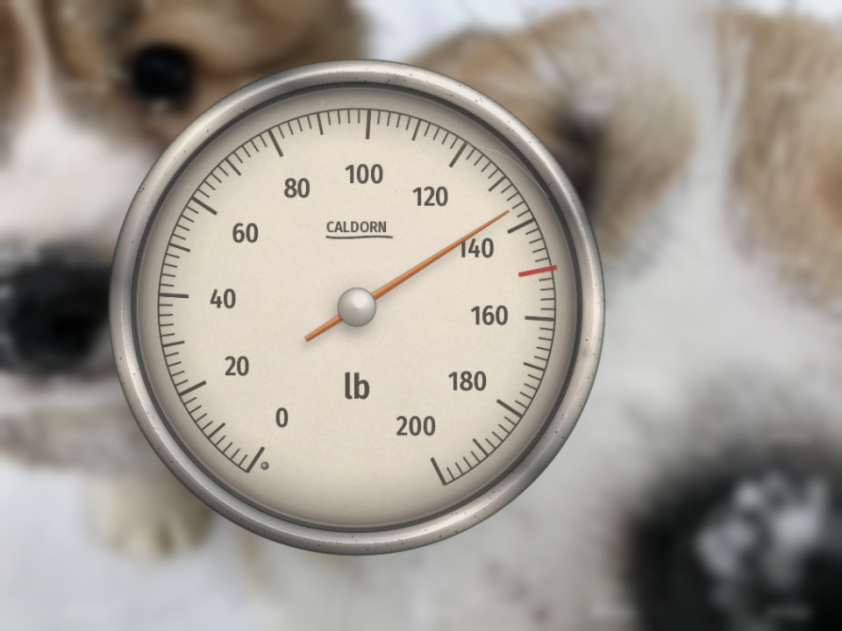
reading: 136 (lb)
